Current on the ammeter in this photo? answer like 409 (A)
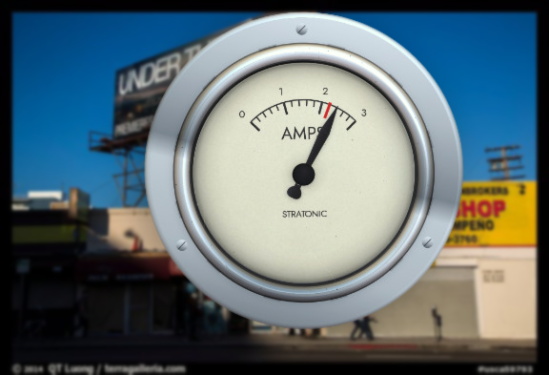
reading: 2.4 (A)
